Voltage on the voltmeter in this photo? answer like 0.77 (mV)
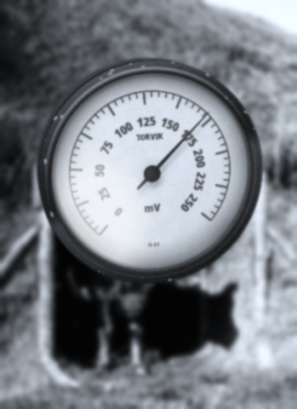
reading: 170 (mV)
